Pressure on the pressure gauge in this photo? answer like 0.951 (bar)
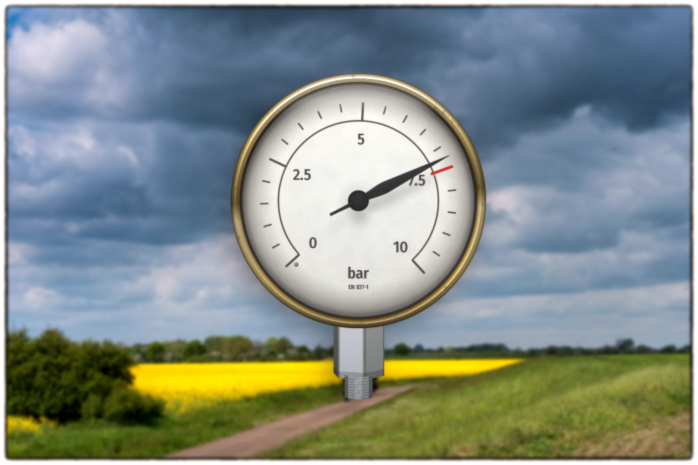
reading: 7.25 (bar)
